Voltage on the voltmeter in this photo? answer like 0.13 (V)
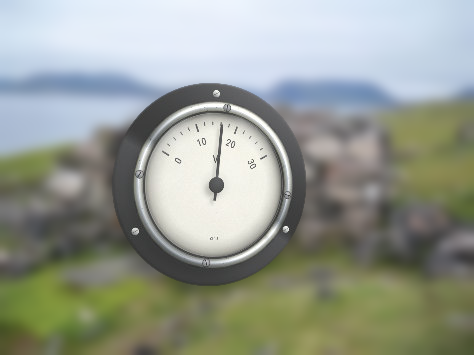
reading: 16 (V)
